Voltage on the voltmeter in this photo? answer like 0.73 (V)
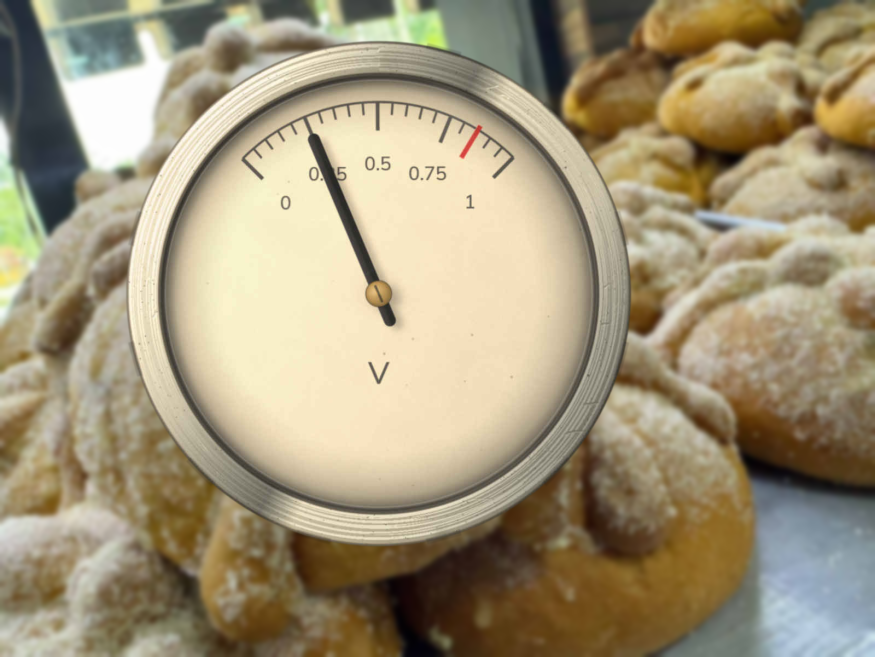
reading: 0.25 (V)
